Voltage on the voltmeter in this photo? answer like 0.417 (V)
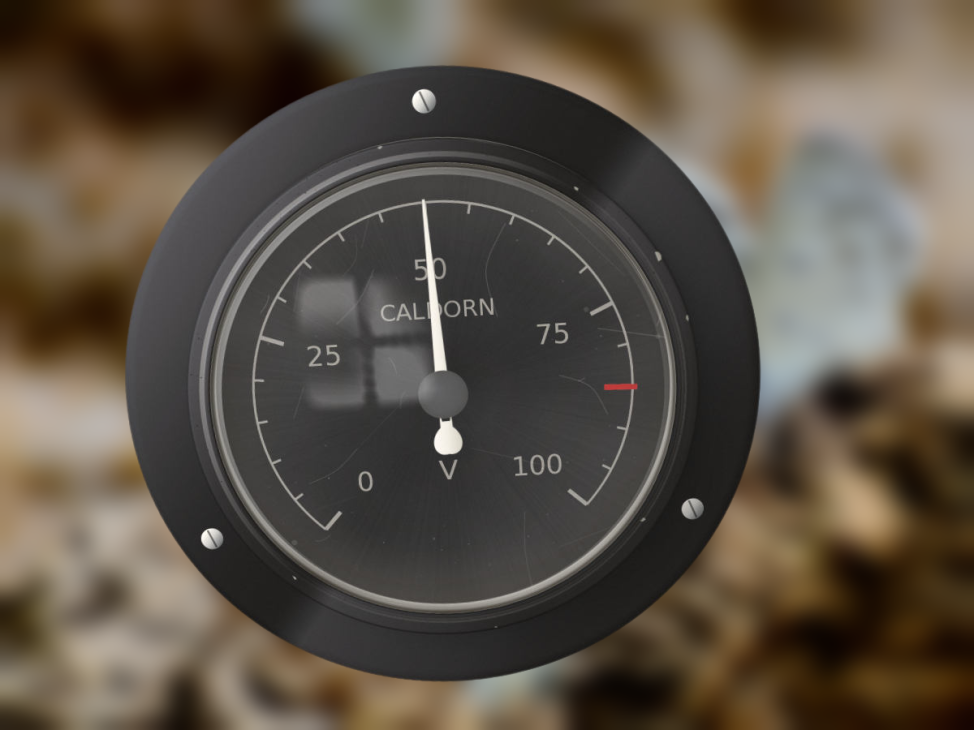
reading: 50 (V)
